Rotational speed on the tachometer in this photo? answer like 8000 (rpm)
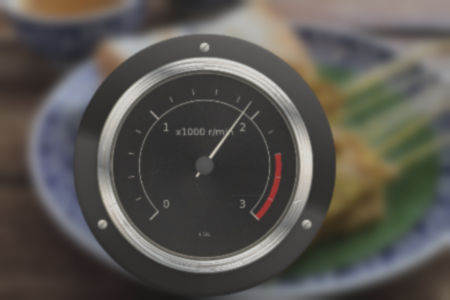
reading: 1900 (rpm)
